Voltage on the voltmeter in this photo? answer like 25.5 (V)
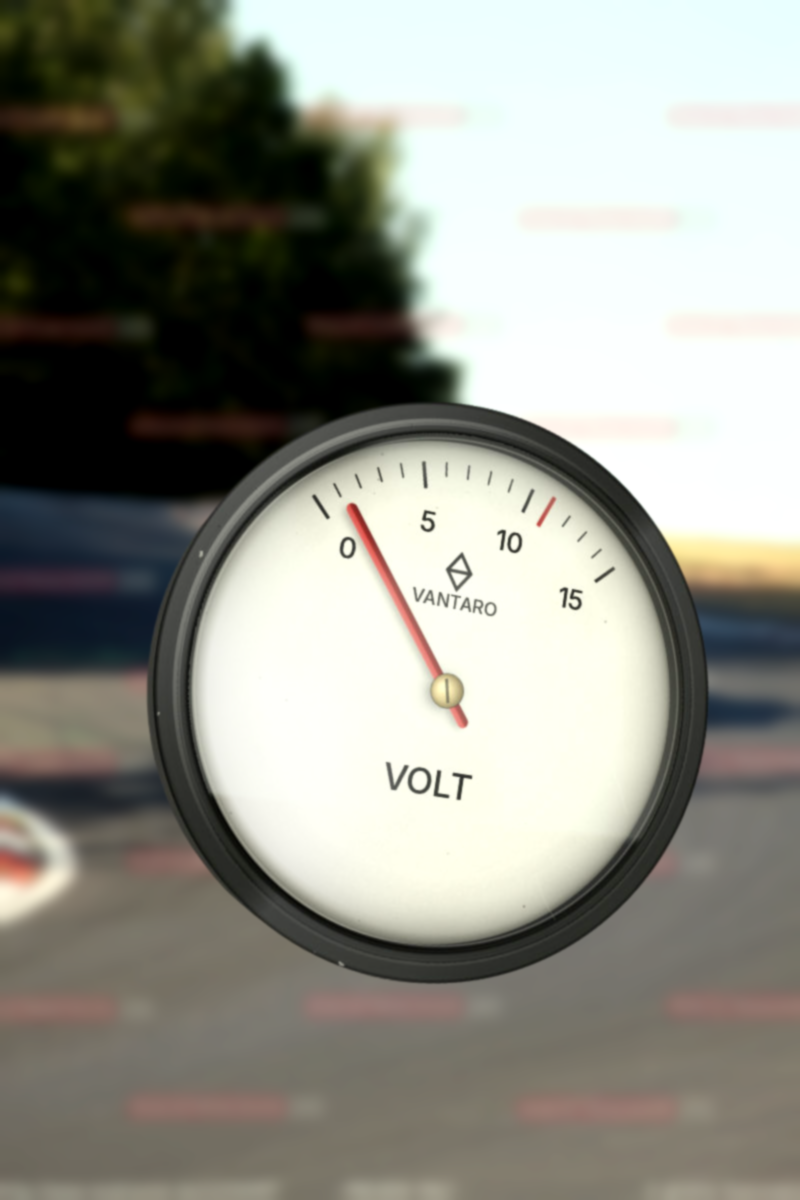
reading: 1 (V)
